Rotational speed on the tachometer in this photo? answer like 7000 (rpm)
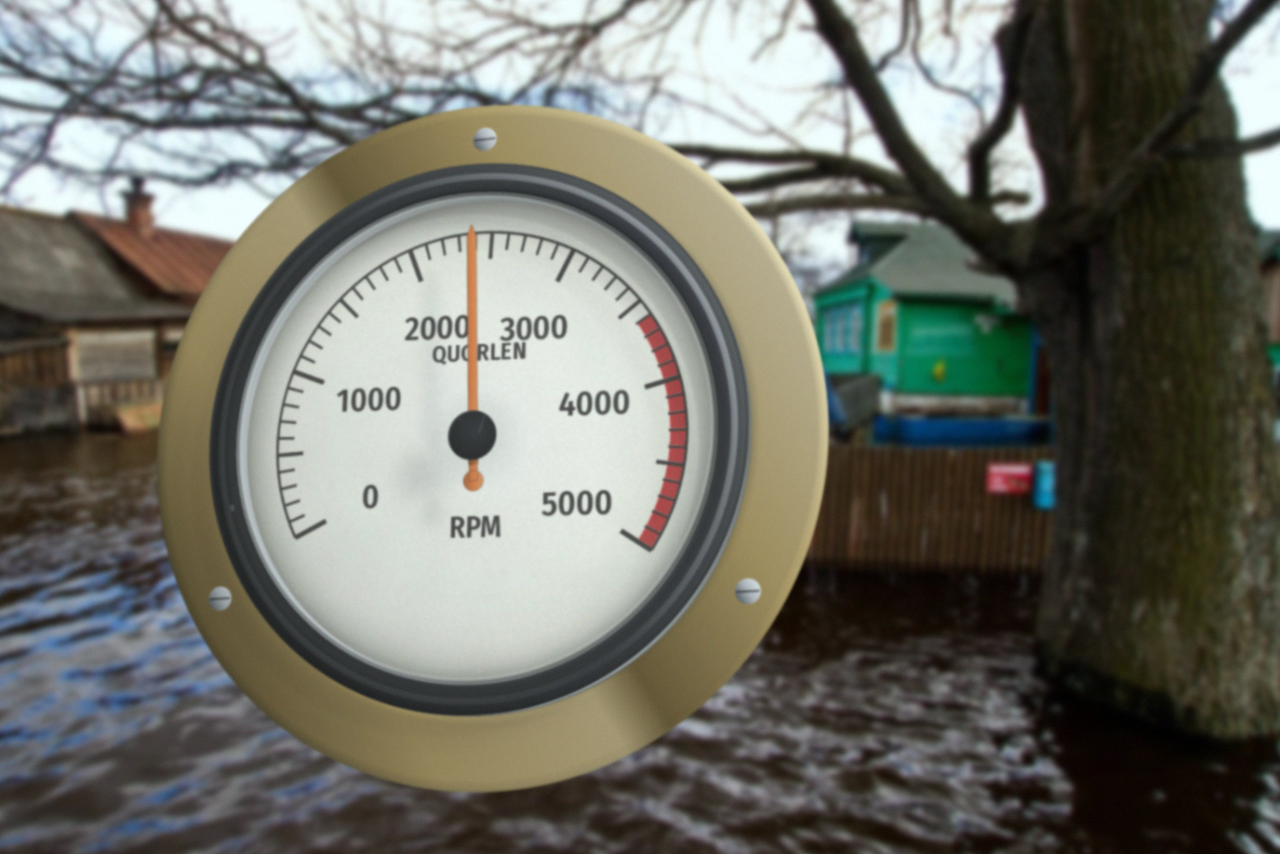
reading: 2400 (rpm)
